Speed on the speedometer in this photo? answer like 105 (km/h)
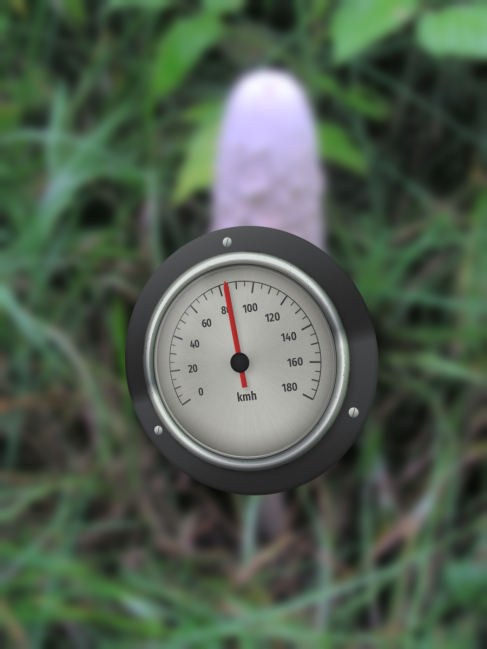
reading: 85 (km/h)
